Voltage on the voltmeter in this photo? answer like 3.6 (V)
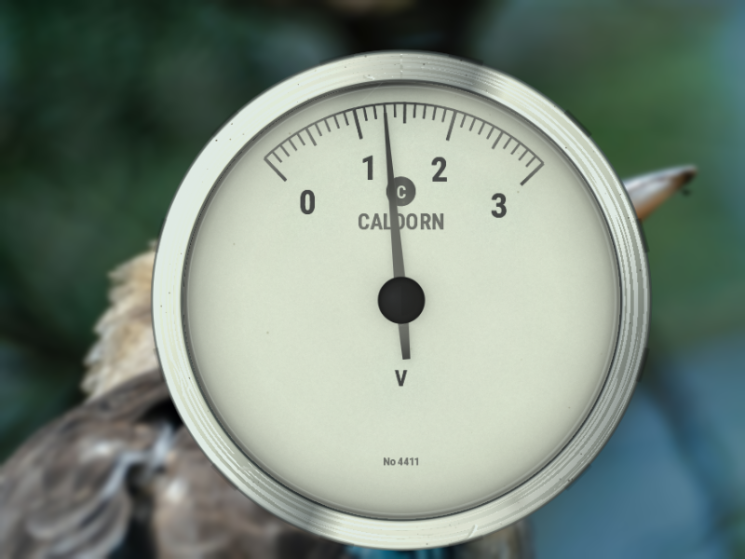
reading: 1.3 (V)
